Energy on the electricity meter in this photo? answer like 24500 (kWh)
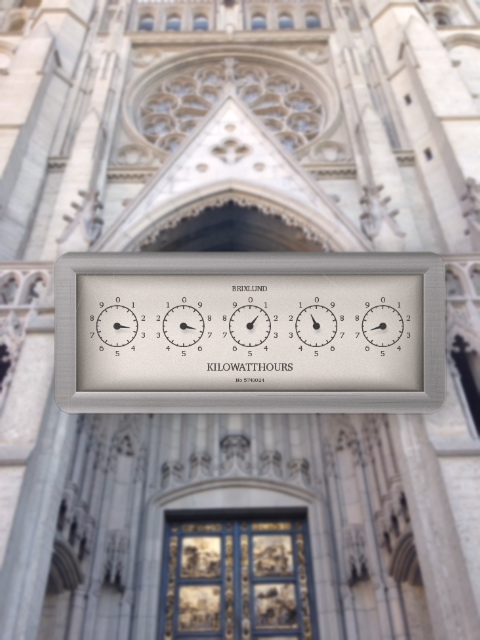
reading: 27107 (kWh)
